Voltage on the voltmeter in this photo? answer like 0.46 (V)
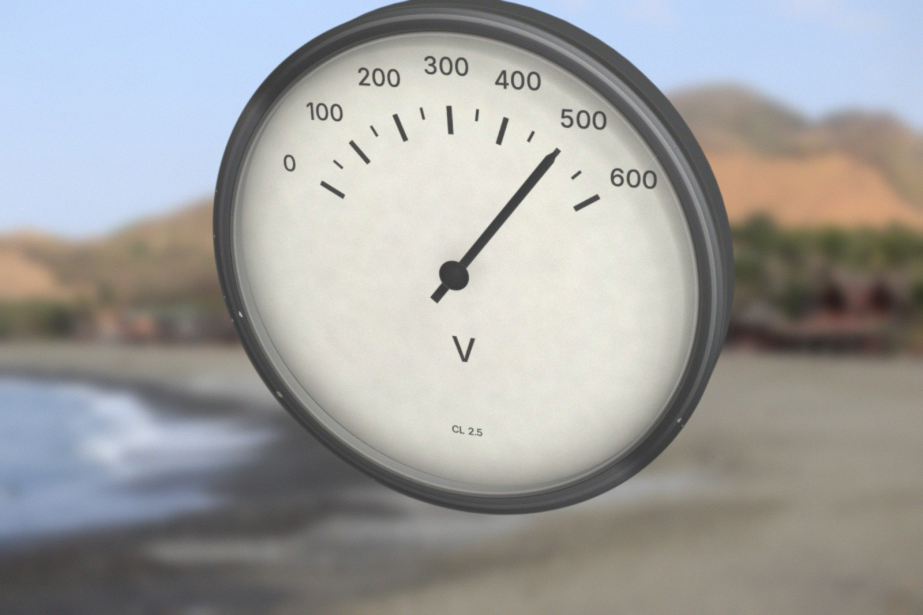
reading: 500 (V)
